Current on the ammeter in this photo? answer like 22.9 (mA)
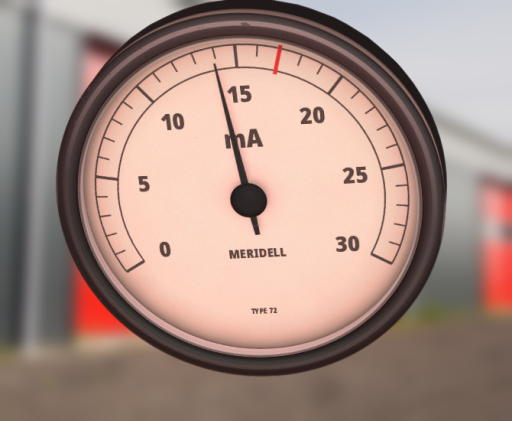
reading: 14 (mA)
